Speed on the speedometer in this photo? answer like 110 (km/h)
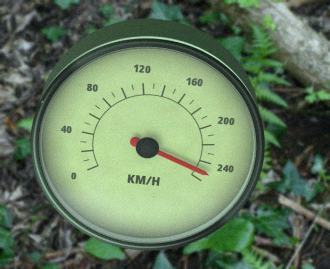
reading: 250 (km/h)
